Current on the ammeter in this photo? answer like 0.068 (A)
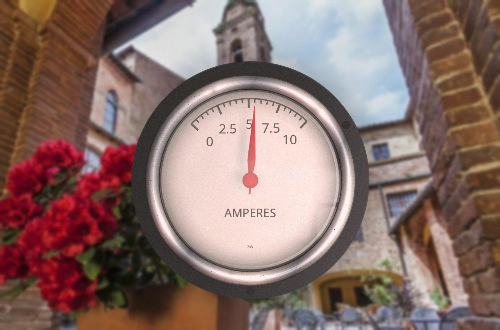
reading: 5.5 (A)
